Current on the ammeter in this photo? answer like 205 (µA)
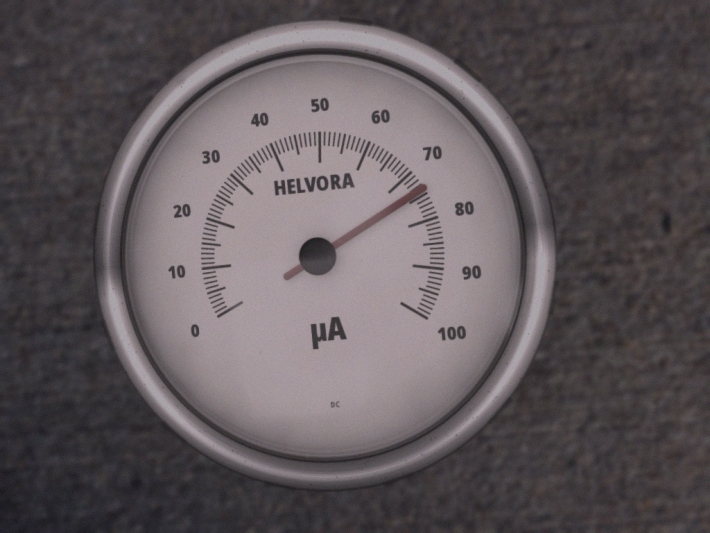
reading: 74 (µA)
